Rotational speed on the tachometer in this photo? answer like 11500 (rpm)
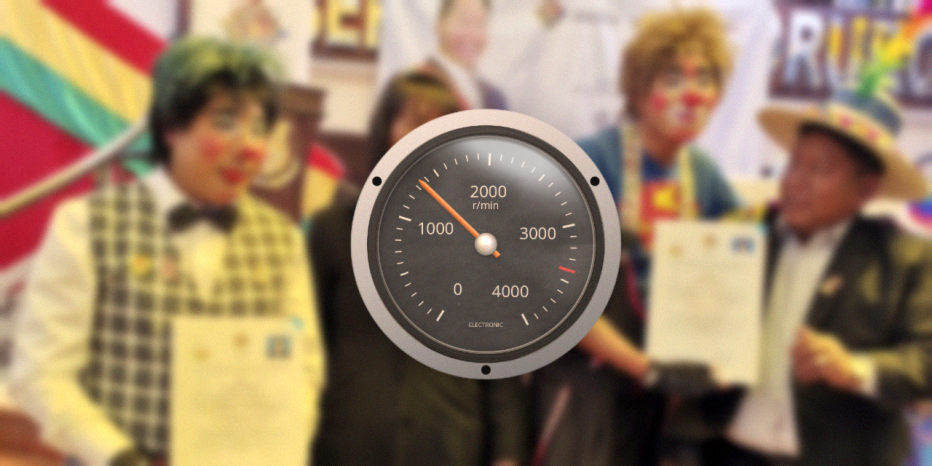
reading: 1350 (rpm)
